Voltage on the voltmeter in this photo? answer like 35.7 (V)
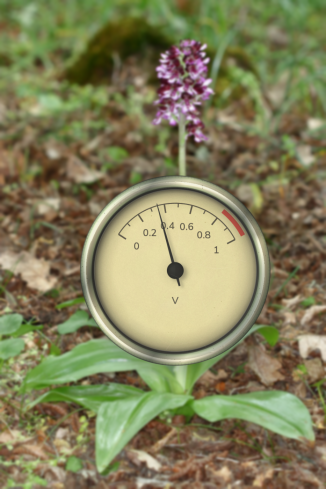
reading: 0.35 (V)
